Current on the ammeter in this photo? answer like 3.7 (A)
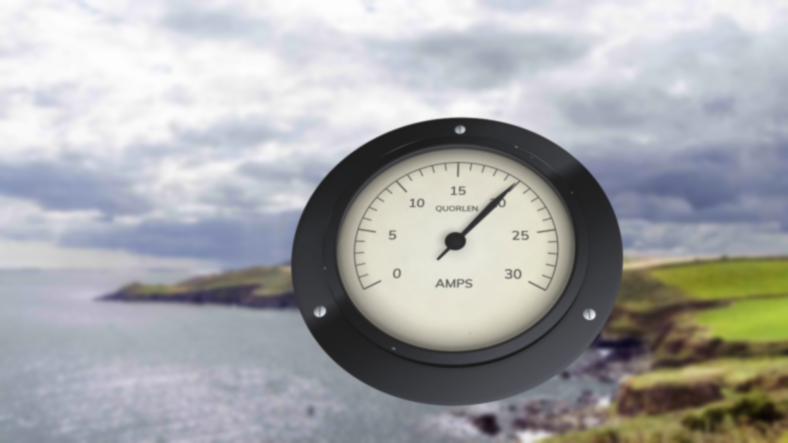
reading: 20 (A)
